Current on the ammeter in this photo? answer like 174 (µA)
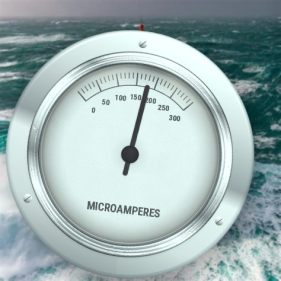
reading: 180 (µA)
